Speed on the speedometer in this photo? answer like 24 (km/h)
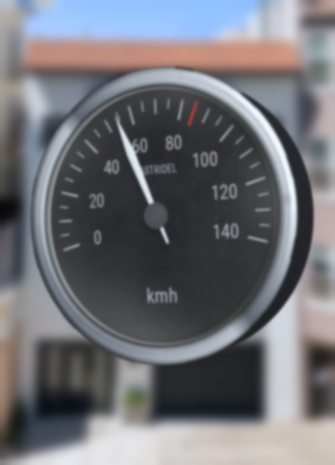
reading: 55 (km/h)
